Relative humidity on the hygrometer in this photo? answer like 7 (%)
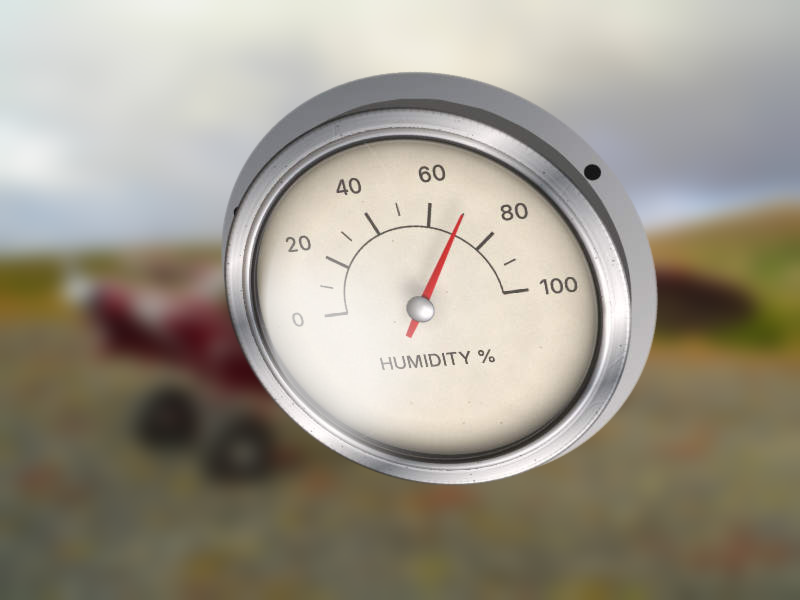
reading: 70 (%)
